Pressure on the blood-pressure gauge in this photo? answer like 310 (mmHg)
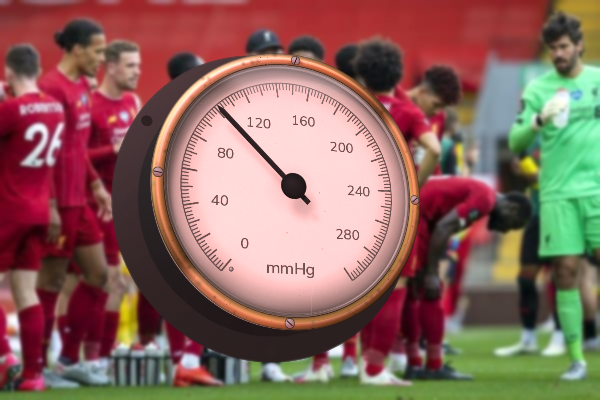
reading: 100 (mmHg)
